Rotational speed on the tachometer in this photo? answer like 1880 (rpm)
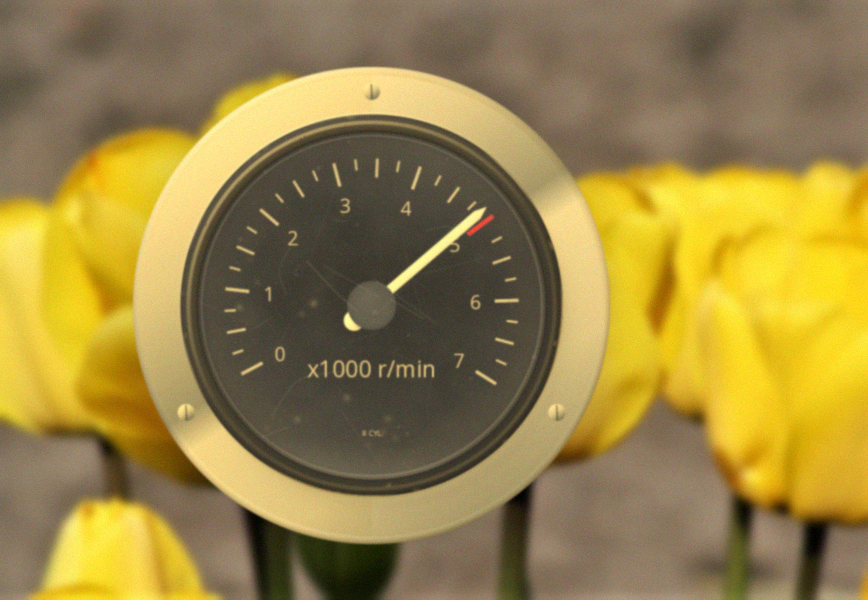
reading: 4875 (rpm)
